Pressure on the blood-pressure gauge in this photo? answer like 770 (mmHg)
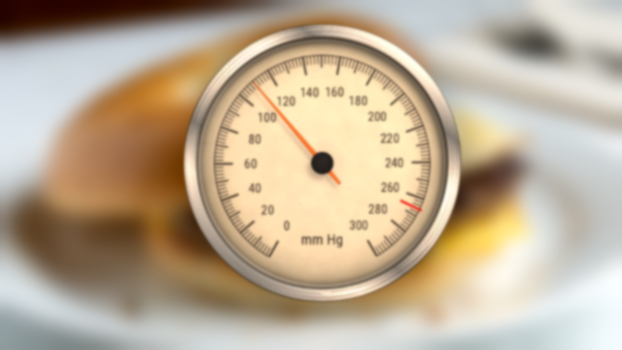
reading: 110 (mmHg)
